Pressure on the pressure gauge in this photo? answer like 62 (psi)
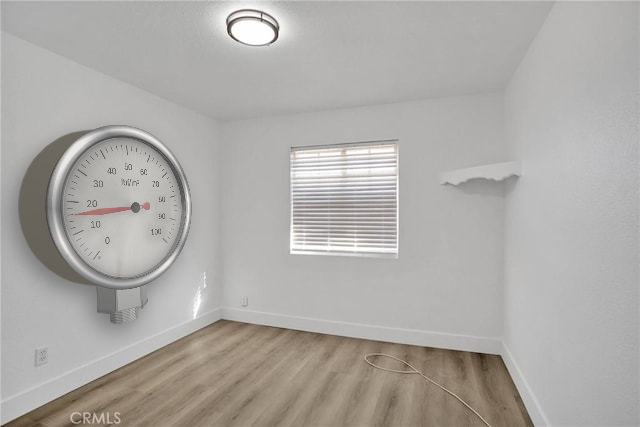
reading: 16 (psi)
